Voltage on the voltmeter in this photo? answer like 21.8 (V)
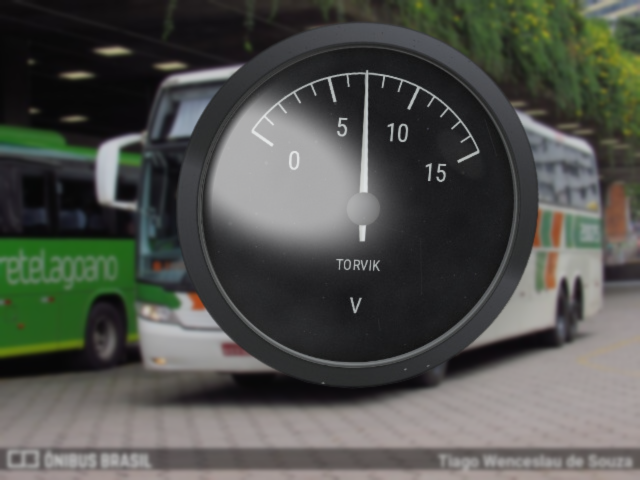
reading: 7 (V)
